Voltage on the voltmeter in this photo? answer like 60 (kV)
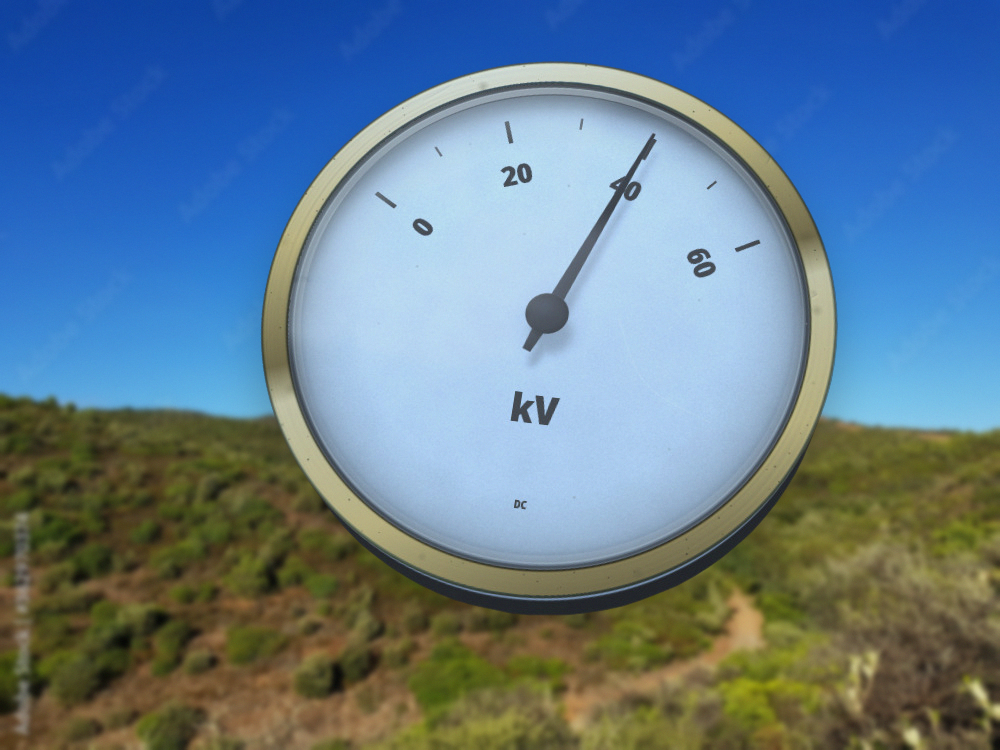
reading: 40 (kV)
